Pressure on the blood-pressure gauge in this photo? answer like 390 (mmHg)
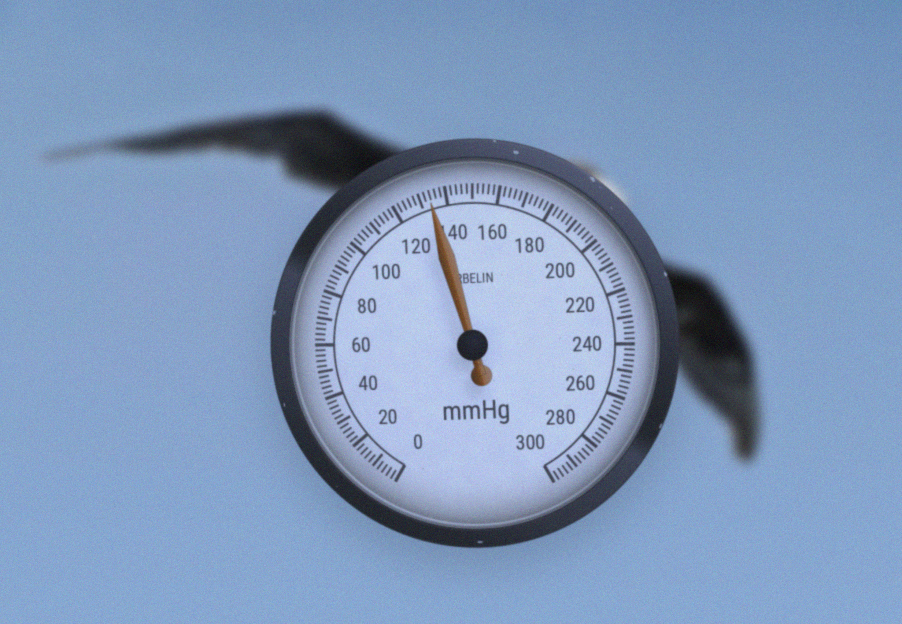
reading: 134 (mmHg)
